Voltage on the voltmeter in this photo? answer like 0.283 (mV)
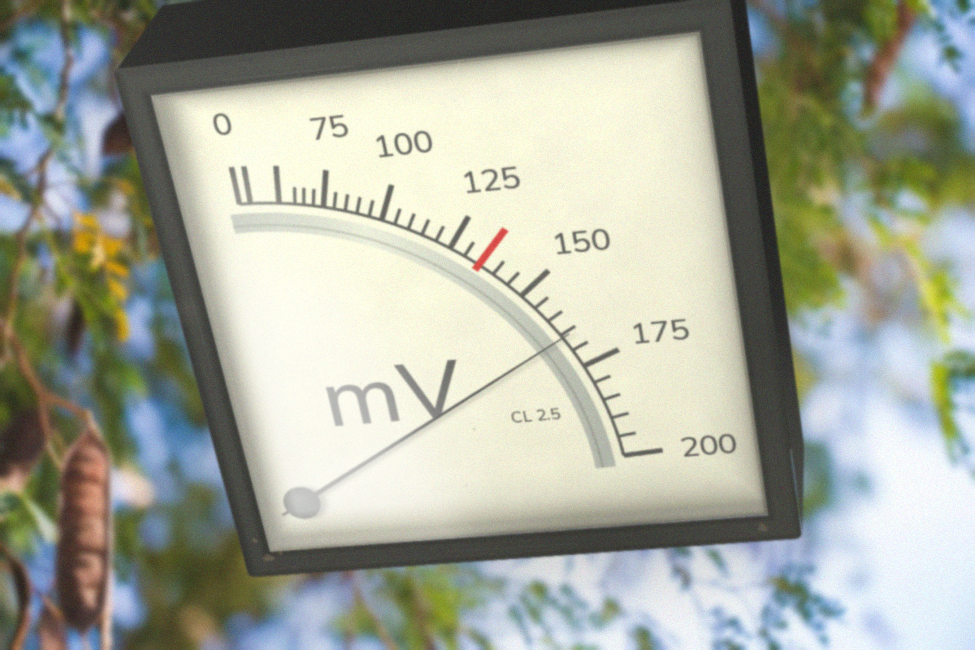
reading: 165 (mV)
